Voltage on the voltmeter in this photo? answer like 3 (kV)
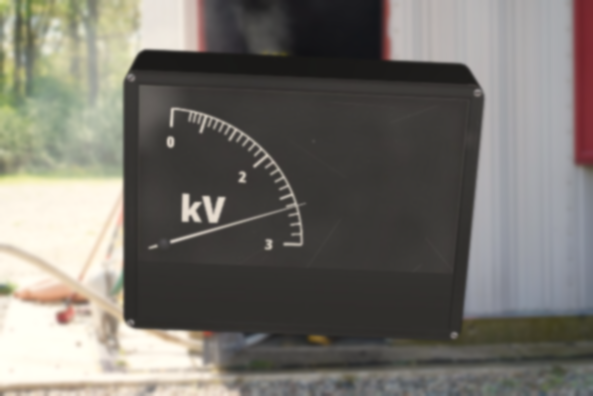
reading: 2.6 (kV)
